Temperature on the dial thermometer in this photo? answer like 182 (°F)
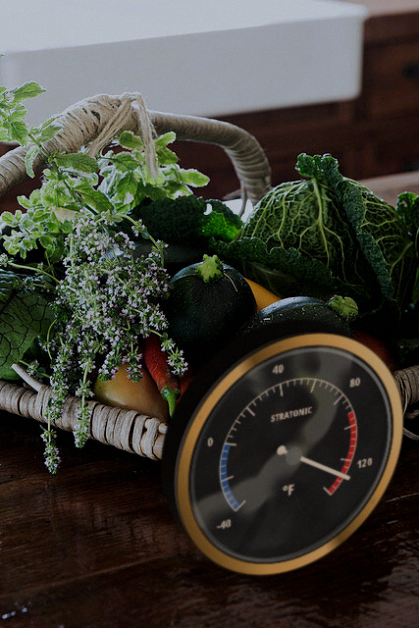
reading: 128 (°F)
